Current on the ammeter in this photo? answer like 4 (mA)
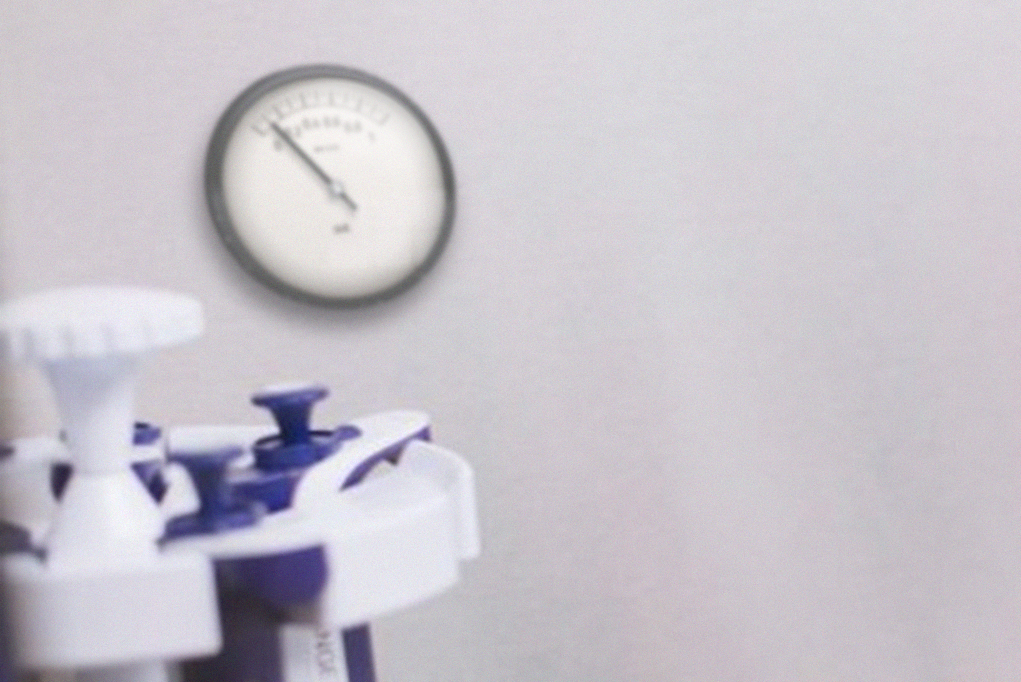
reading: 0.1 (mA)
